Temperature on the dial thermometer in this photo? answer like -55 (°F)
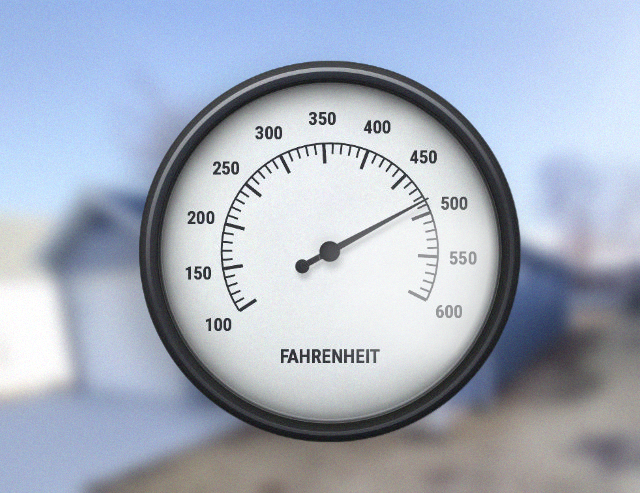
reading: 485 (°F)
